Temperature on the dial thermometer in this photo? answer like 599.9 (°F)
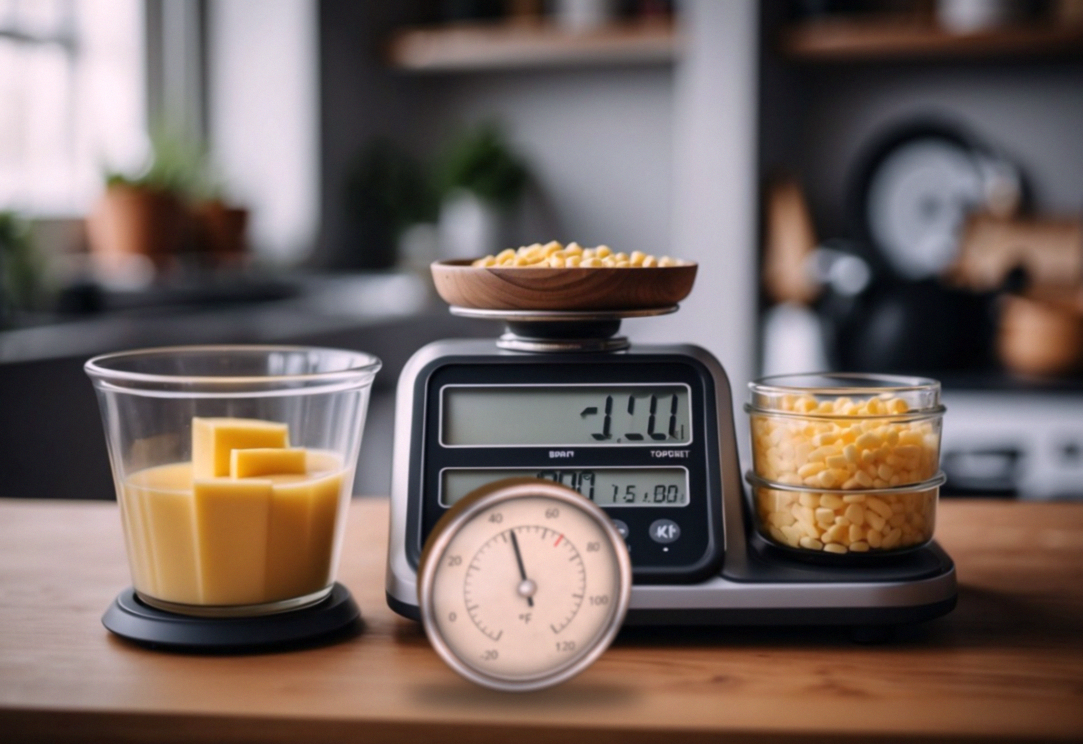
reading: 44 (°F)
